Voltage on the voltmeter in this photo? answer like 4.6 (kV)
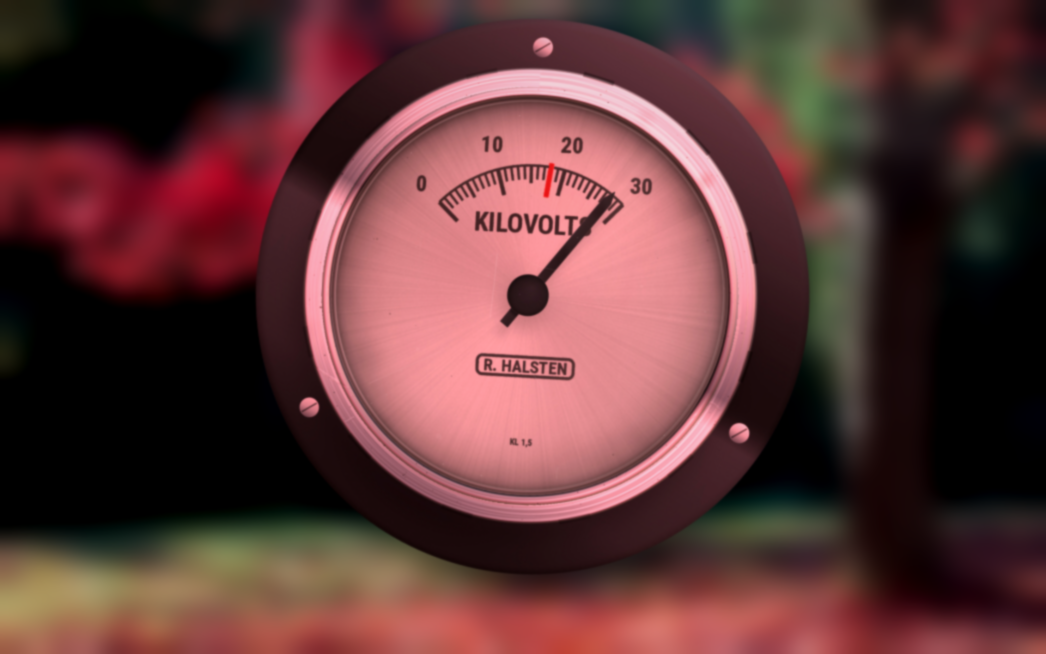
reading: 28 (kV)
